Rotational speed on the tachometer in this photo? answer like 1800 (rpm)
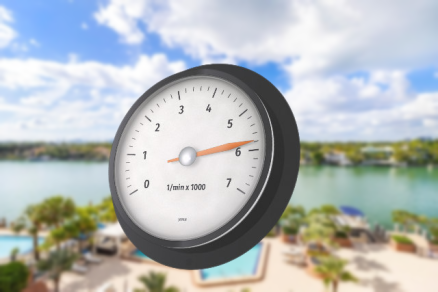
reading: 5800 (rpm)
